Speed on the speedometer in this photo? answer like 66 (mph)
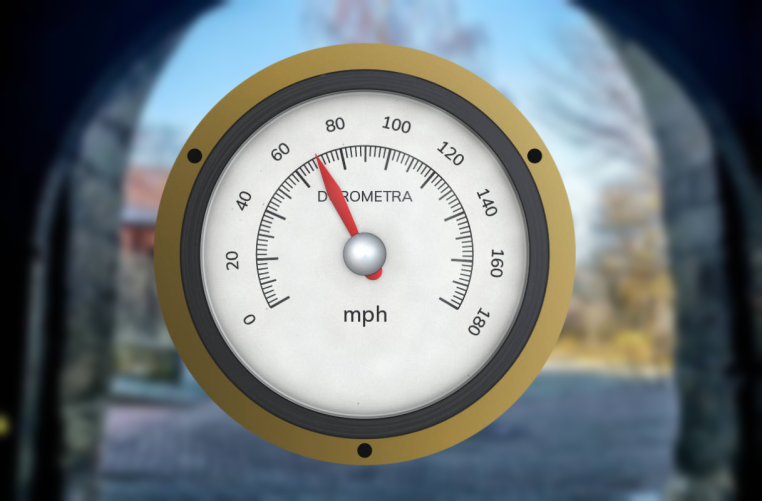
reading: 70 (mph)
